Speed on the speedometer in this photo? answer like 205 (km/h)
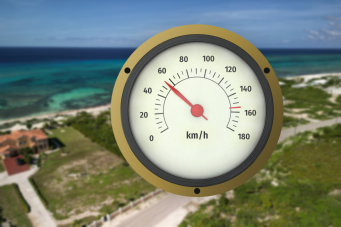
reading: 55 (km/h)
